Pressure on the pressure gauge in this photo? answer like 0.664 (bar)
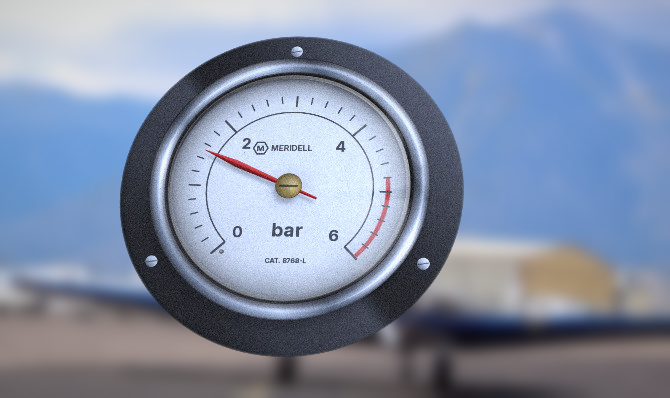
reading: 1.5 (bar)
